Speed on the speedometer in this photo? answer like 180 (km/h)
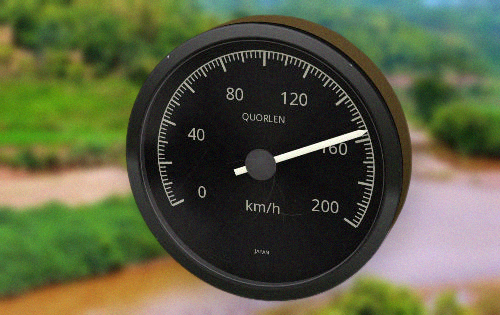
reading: 156 (km/h)
